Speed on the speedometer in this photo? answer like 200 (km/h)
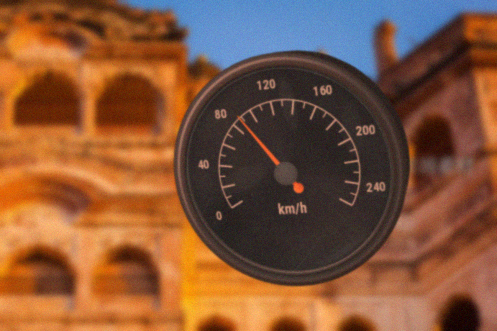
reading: 90 (km/h)
